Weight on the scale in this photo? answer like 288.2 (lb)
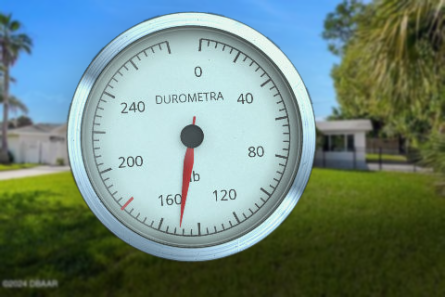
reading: 150 (lb)
